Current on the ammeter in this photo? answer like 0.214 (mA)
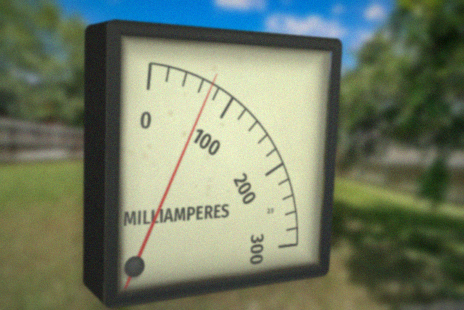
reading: 70 (mA)
